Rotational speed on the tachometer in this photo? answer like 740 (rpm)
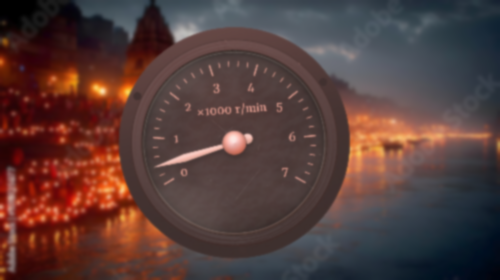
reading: 400 (rpm)
